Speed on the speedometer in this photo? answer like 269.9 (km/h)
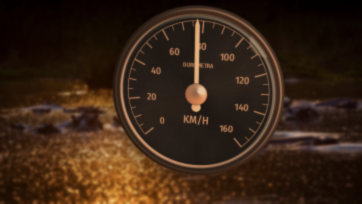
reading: 77.5 (km/h)
